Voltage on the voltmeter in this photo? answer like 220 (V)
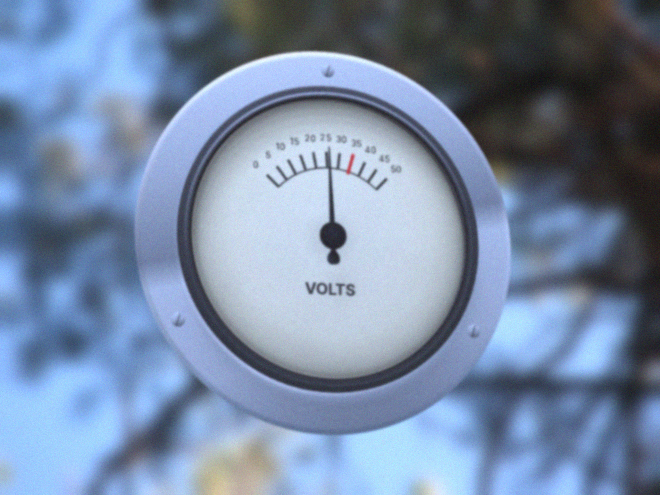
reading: 25 (V)
